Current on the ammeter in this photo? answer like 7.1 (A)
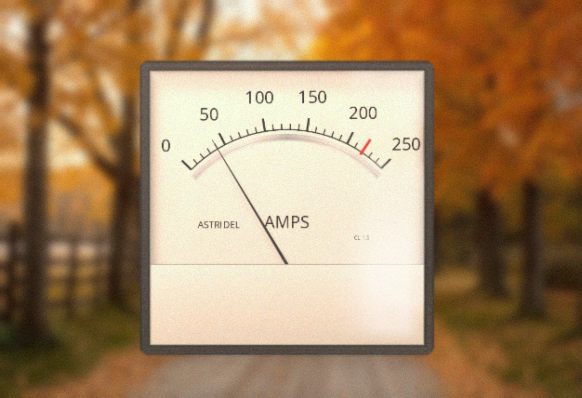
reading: 40 (A)
